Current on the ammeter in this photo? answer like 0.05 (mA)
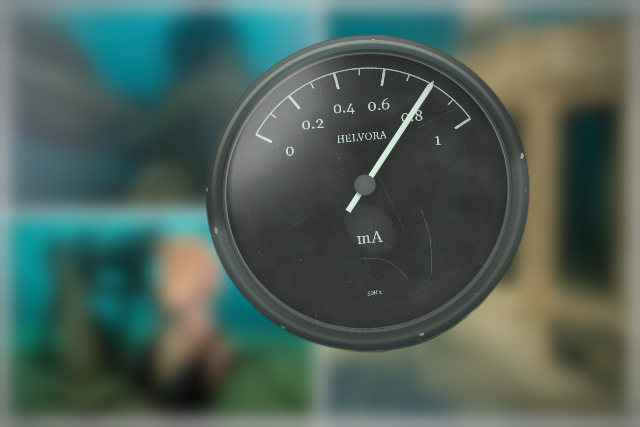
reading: 0.8 (mA)
